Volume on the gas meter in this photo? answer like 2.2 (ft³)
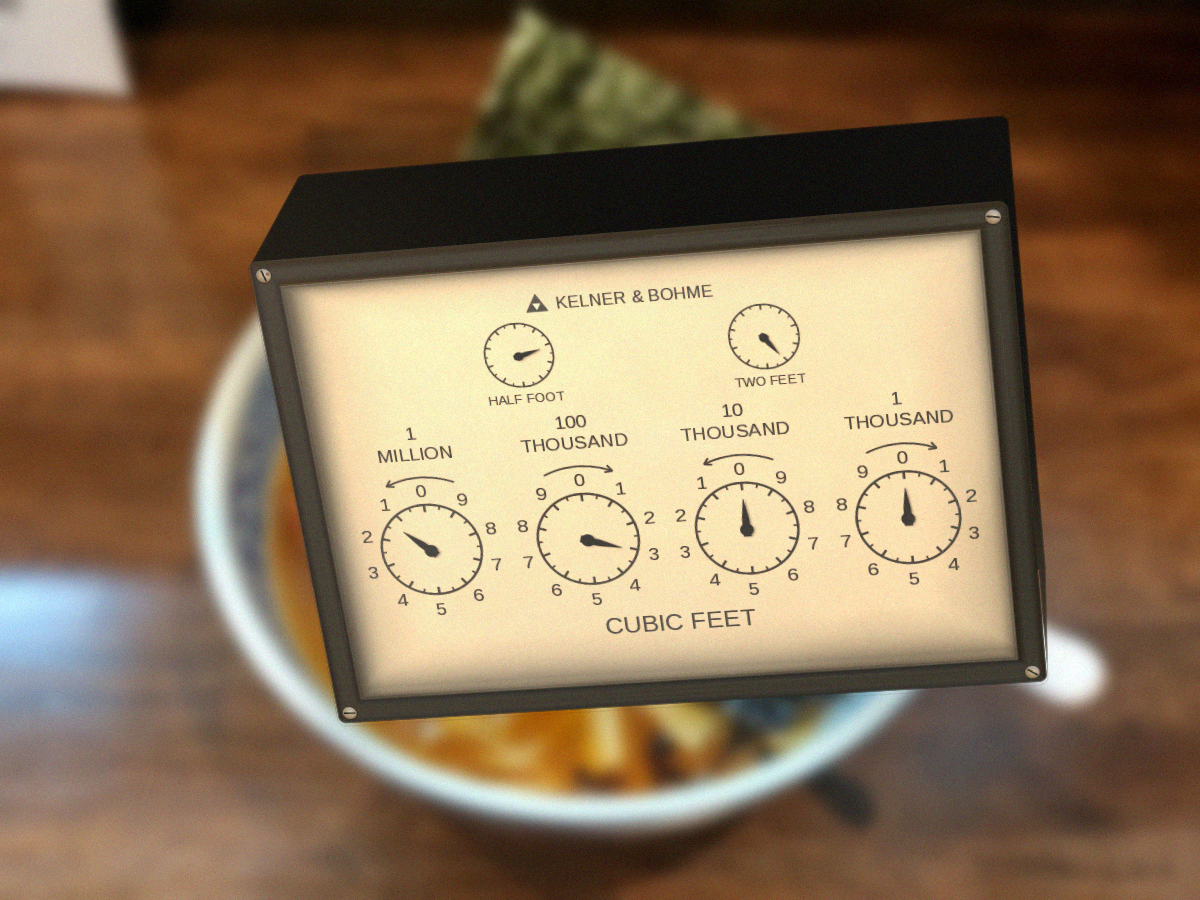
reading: 130000 (ft³)
